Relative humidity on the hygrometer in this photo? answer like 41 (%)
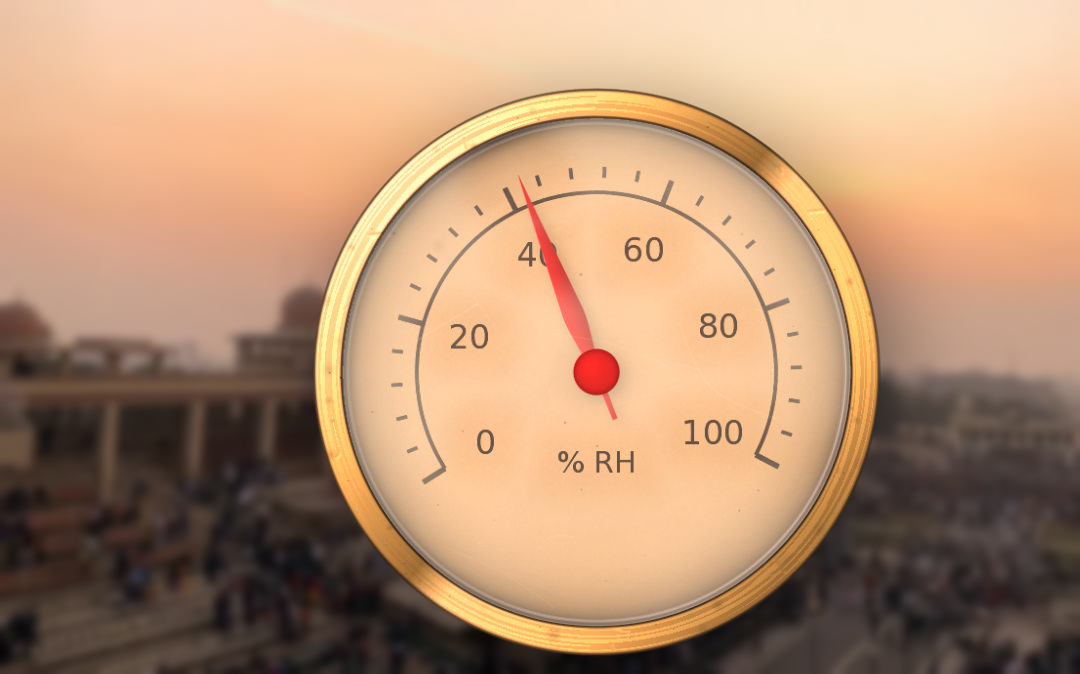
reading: 42 (%)
